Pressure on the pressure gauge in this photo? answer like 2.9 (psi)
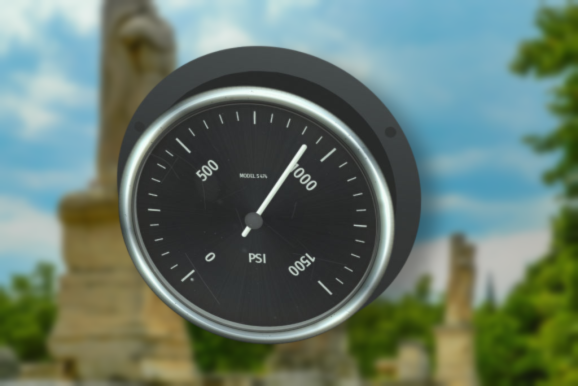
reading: 925 (psi)
